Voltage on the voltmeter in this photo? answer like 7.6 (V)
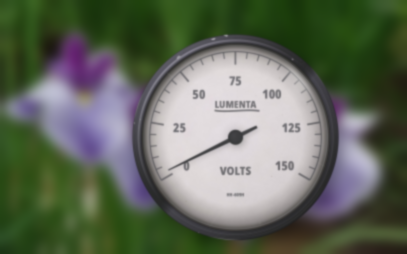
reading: 2.5 (V)
